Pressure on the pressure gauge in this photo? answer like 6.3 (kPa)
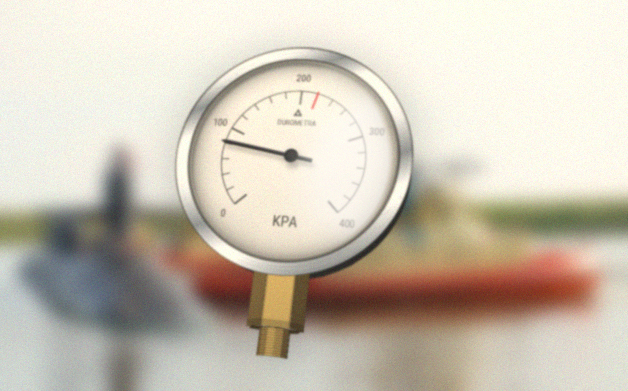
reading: 80 (kPa)
